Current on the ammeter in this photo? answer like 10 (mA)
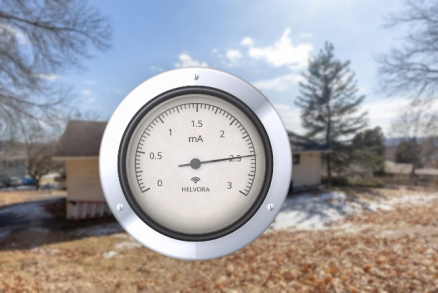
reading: 2.5 (mA)
